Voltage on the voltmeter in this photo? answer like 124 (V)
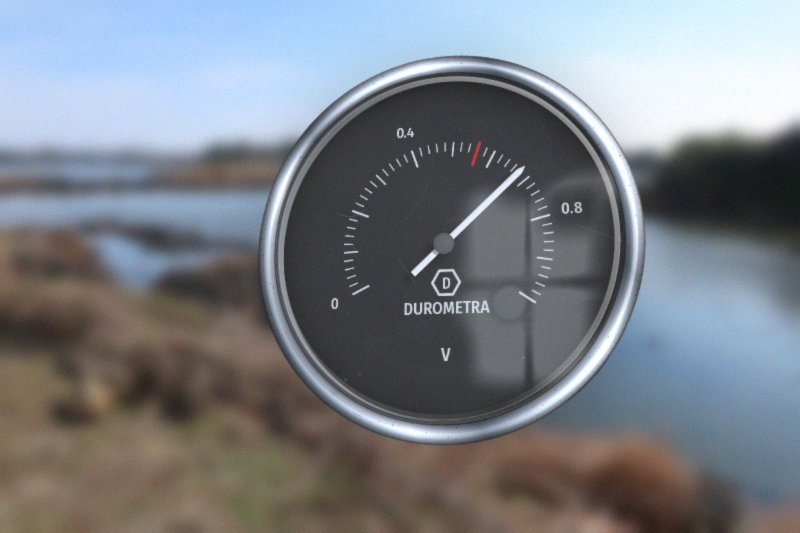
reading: 0.68 (V)
